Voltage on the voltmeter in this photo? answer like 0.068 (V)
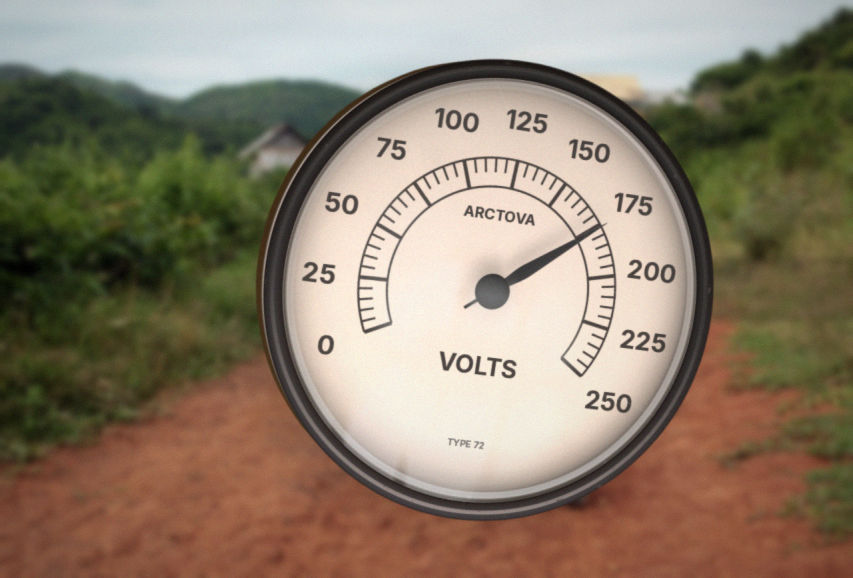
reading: 175 (V)
